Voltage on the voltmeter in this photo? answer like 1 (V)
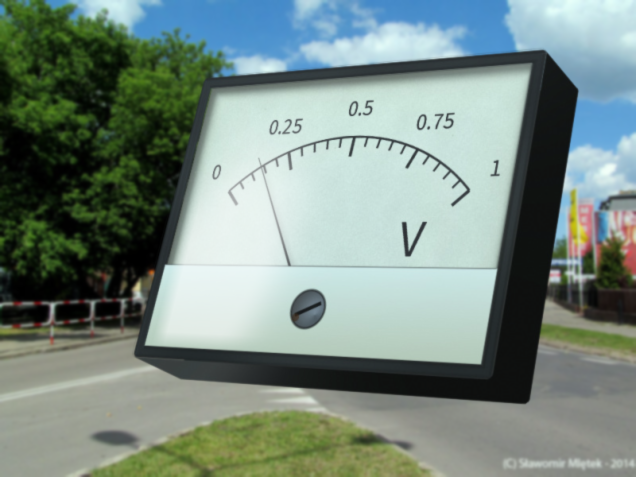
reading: 0.15 (V)
